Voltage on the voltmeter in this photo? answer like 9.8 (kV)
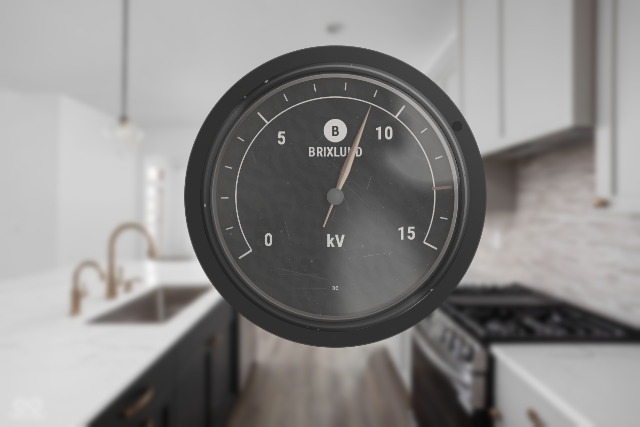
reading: 9 (kV)
